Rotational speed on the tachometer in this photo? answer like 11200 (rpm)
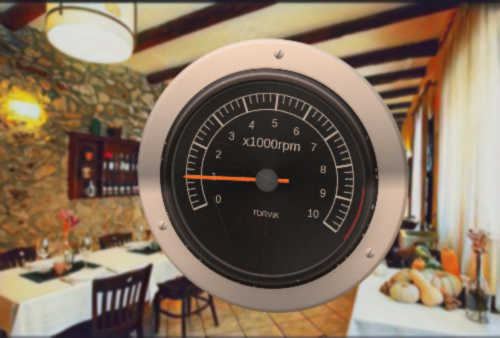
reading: 1000 (rpm)
